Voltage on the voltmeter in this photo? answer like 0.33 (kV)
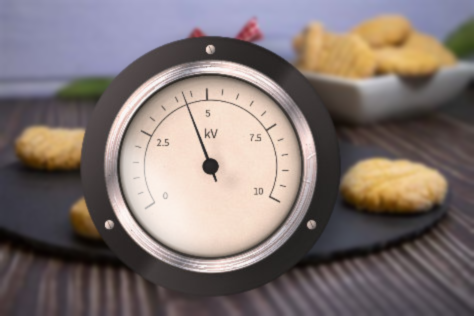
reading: 4.25 (kV)
